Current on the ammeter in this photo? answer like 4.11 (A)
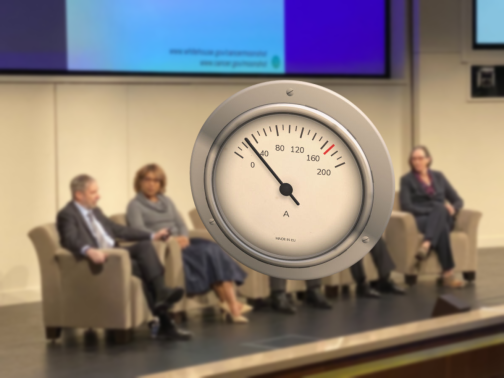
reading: 30 (A)
